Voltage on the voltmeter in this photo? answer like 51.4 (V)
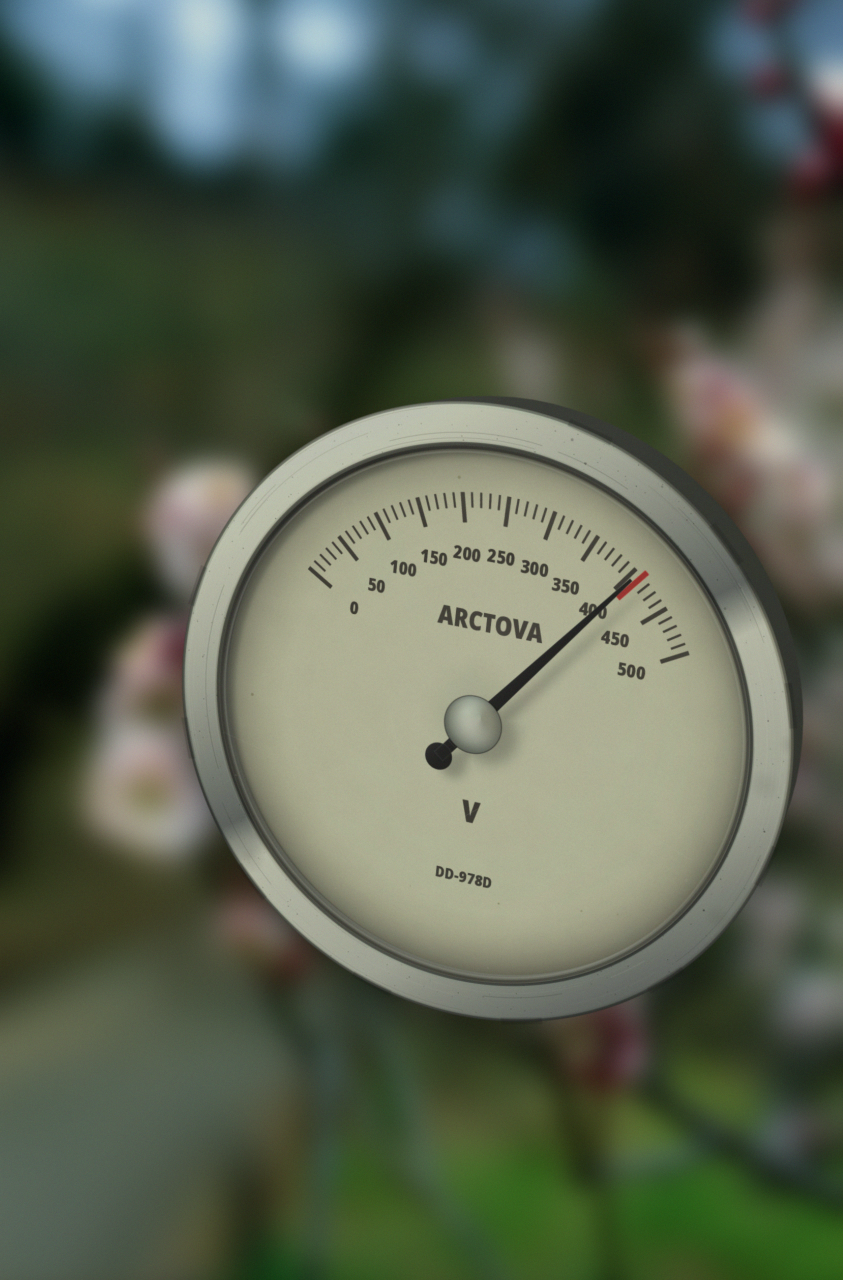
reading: 405 (V)
